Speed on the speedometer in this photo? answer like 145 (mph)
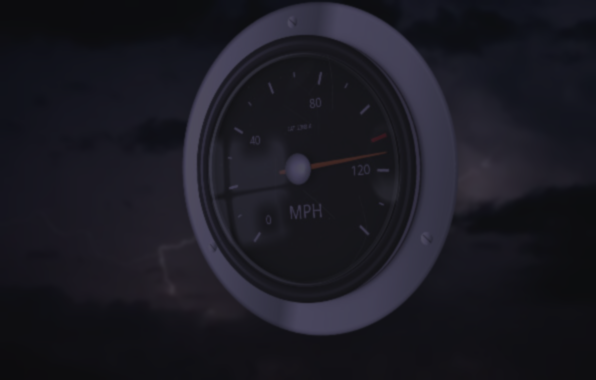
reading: 115 (mph)
